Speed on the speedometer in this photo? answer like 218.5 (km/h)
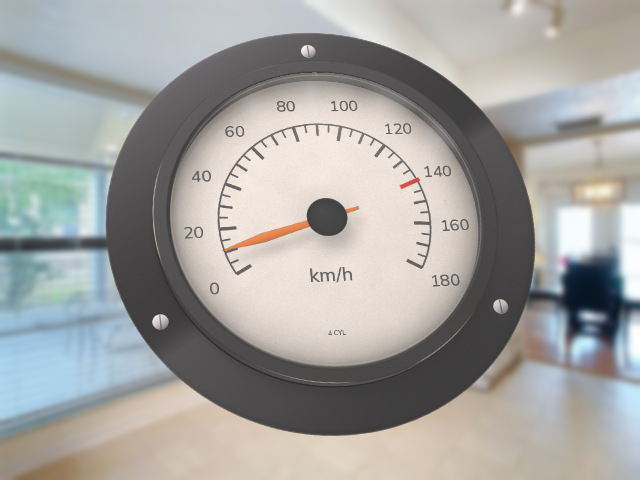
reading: 10 (km/h)
